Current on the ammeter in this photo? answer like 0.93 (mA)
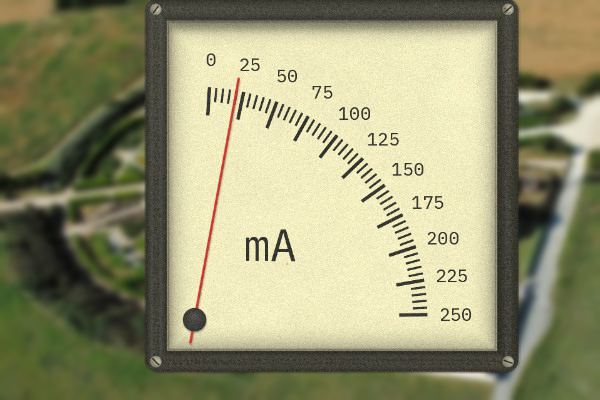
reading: 20 (mA)
